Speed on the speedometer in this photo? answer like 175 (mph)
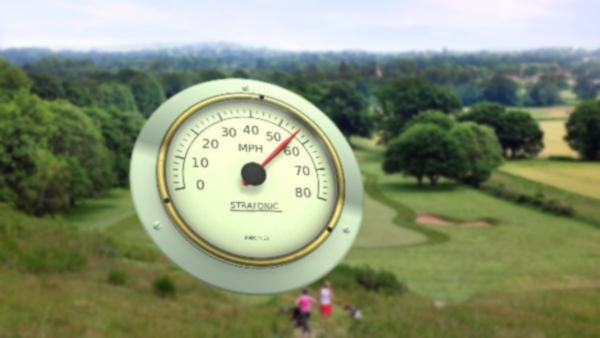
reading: 56 (mph)
